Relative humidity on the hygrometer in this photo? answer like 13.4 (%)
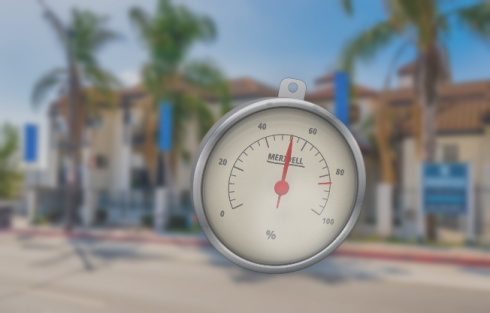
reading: 52 (%)
